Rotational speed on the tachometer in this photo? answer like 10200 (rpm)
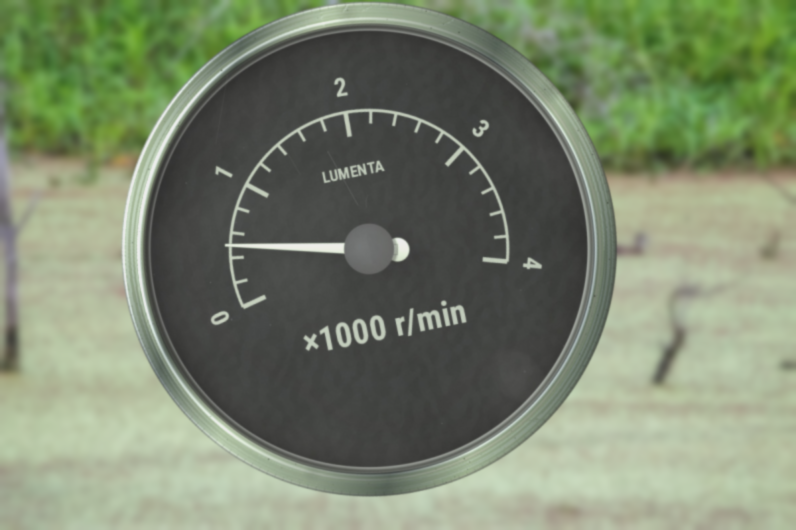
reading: 500 (rpm)
